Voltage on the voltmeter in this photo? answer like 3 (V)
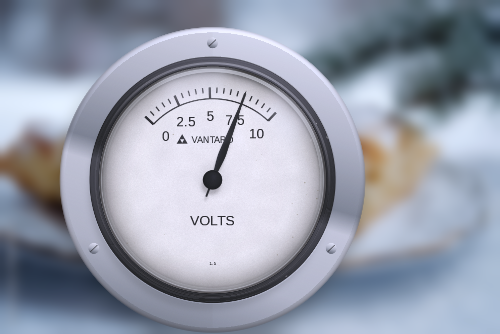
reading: 7.5 (V)
